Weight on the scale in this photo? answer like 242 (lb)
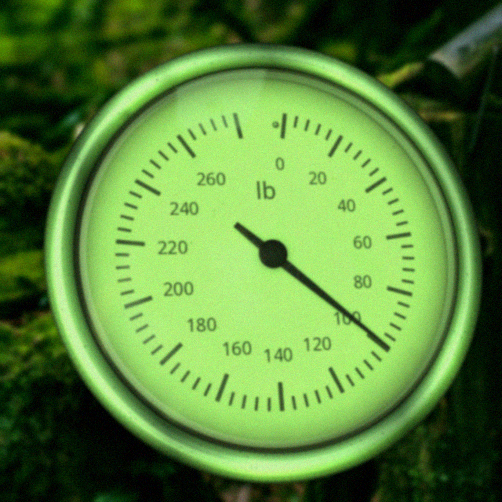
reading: 100 (lb)
